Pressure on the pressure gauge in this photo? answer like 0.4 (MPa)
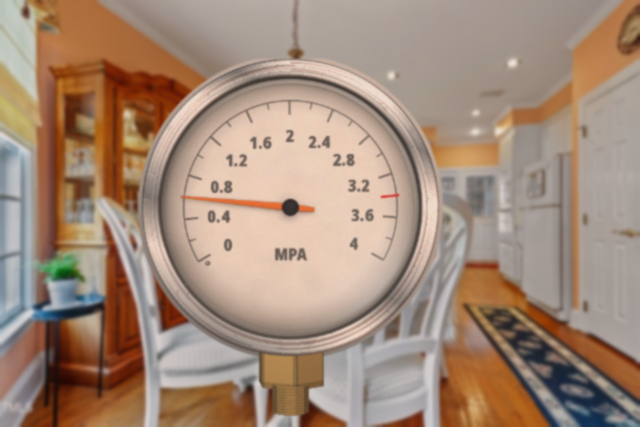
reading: 0.6 (MPa)
